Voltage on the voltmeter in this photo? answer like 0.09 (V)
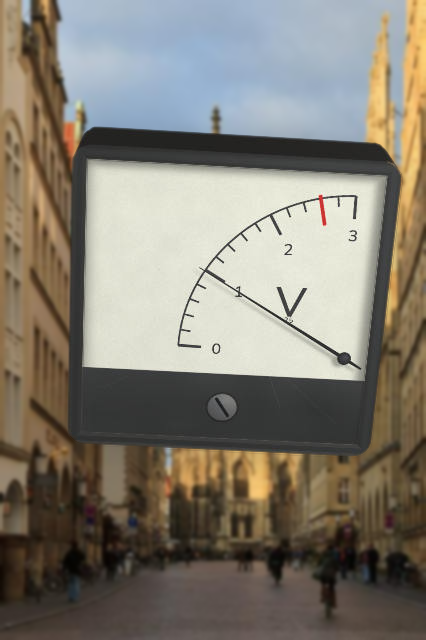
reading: 1 (V)
